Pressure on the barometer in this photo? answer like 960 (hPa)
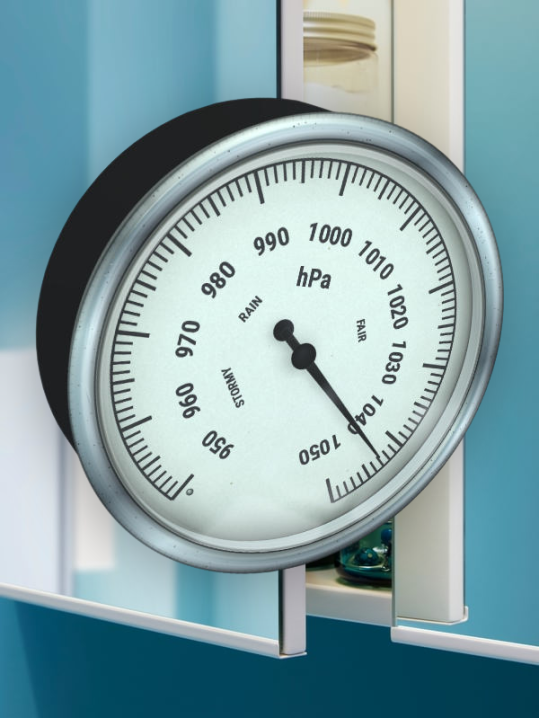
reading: 1043 (hPa)
